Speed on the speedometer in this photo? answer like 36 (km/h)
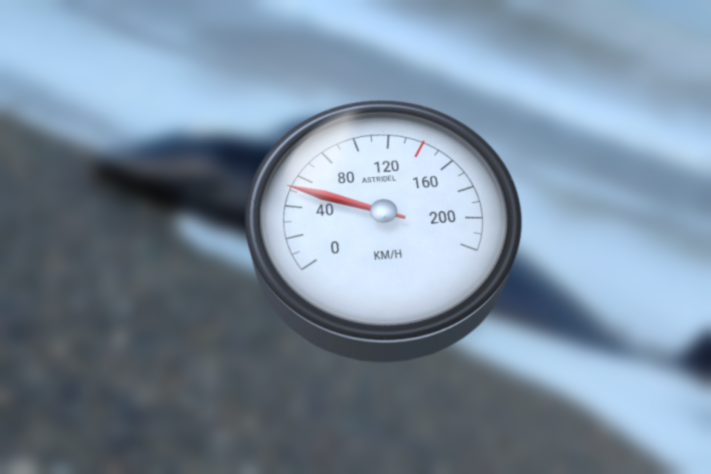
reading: 50 (km/h)
